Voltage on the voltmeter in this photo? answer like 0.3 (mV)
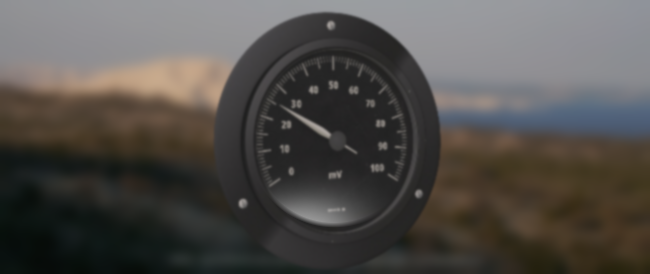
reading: 25 (mV)
